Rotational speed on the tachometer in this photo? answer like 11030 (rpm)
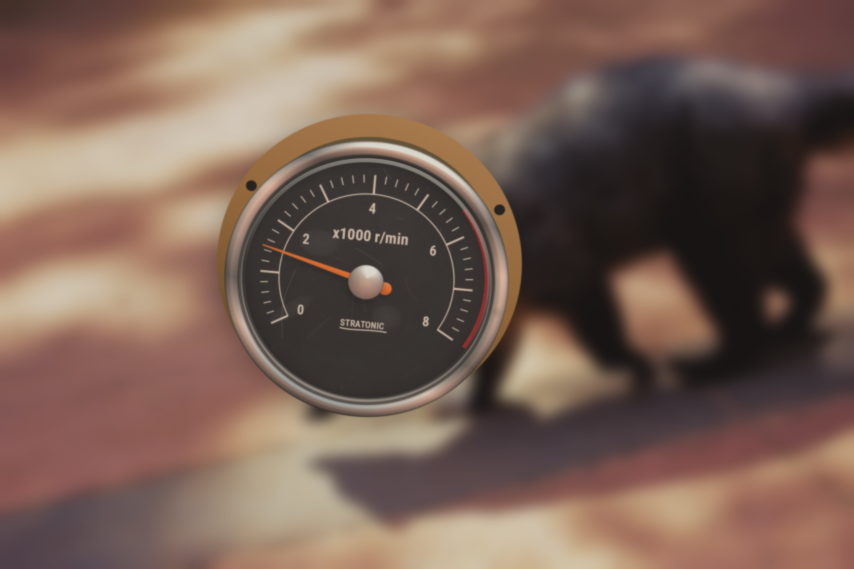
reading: 1500 (rpm)
